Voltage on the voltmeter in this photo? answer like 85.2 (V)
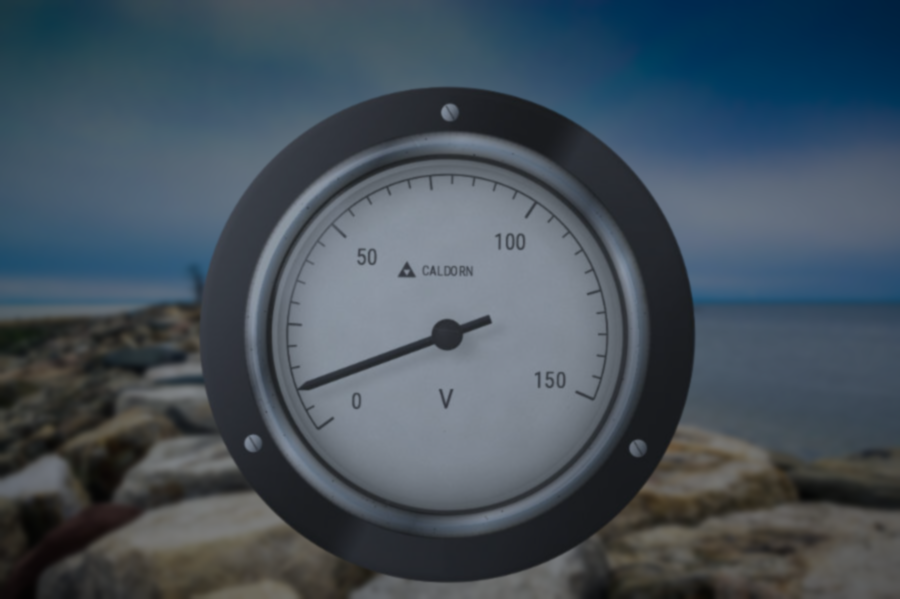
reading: 10 (V)
